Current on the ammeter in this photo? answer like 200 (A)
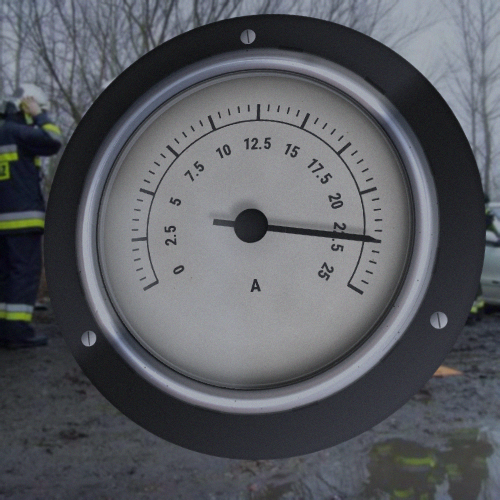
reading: 22.5 (A)
